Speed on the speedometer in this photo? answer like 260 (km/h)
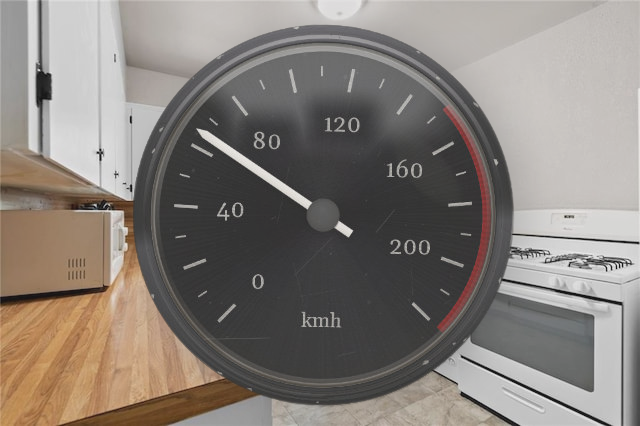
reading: 65 (km/h)
